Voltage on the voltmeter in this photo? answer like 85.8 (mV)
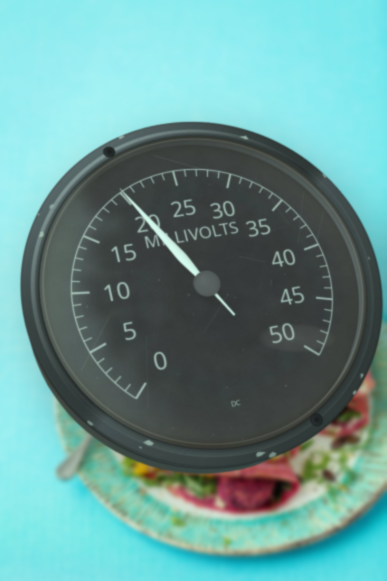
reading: 20 (mV)
